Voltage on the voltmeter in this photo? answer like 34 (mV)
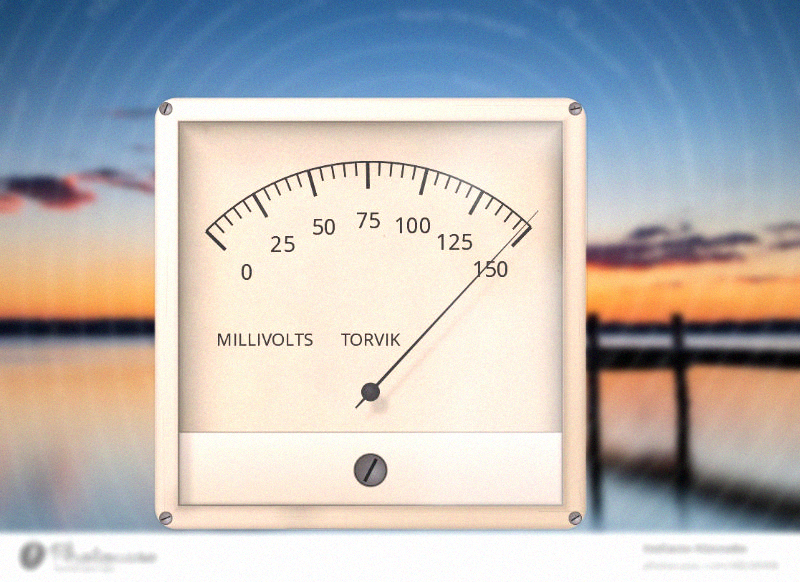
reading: 147.5 (mV)
